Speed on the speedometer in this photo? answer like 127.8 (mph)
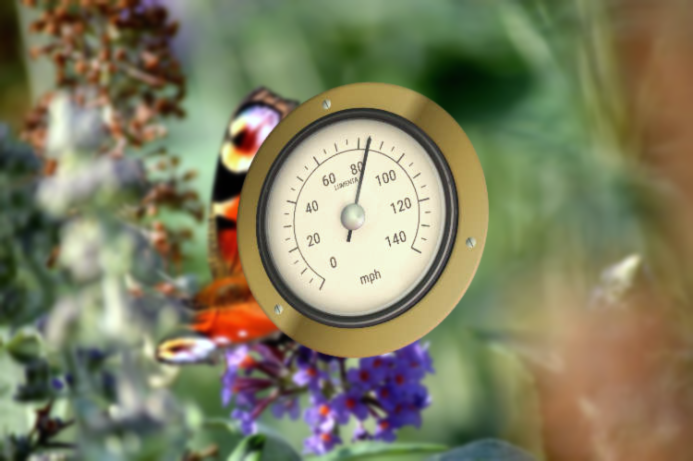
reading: 85 (mph)
